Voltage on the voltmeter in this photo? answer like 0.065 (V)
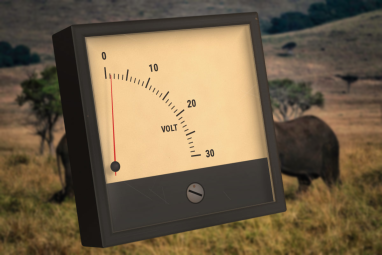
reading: 1 (V)
